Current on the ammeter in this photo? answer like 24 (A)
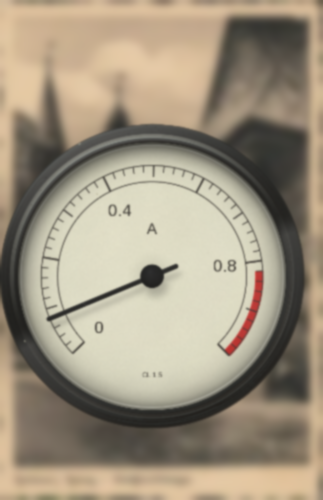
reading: 0.08 (A)
